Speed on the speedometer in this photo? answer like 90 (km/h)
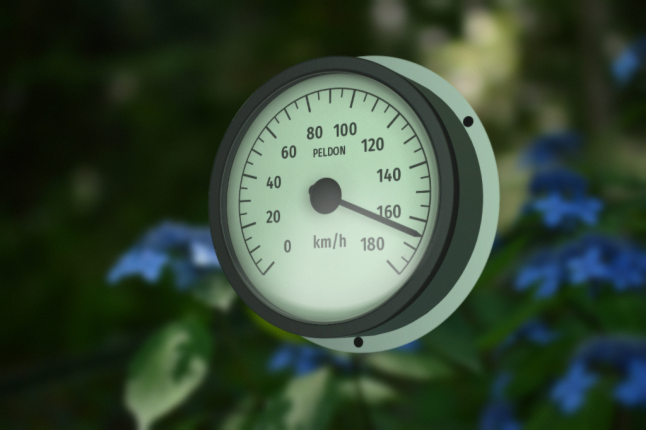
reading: 165 (km/h)
